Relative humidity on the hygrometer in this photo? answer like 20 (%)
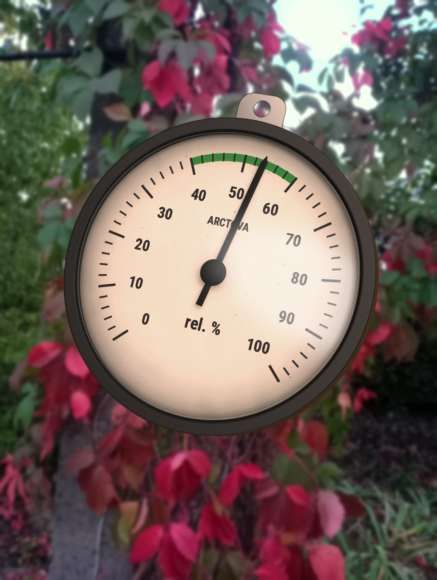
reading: 54 (%)
